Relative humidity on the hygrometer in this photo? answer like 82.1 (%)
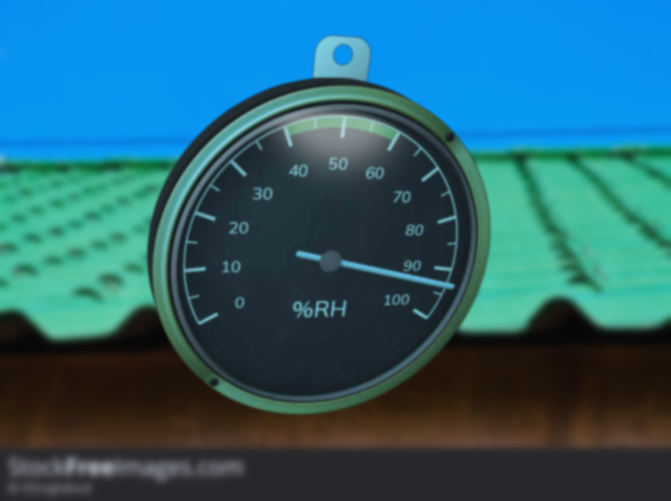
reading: 92.5 (%)
